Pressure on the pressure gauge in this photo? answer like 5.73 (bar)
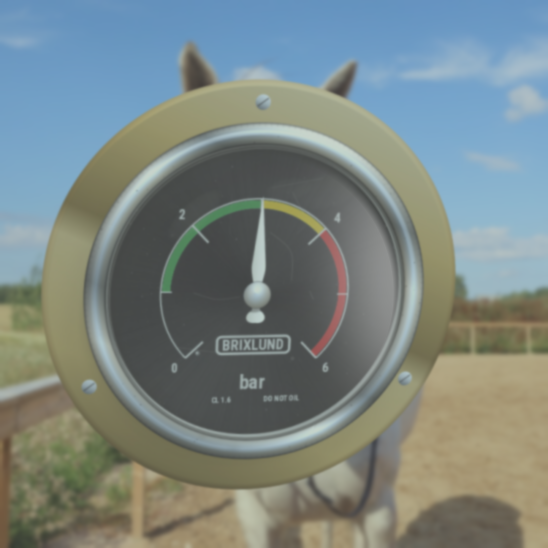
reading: 3 (bar)
